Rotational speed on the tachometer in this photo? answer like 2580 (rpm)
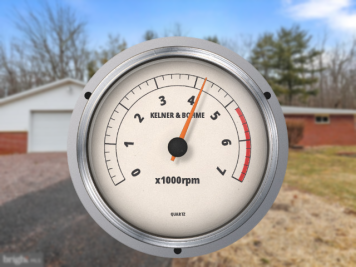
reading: 4200 (rpm)
